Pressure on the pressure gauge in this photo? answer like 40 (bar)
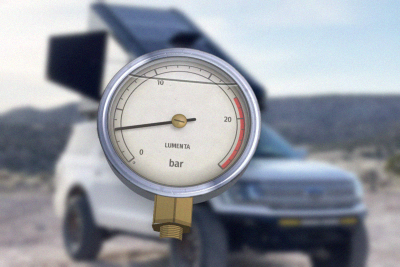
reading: 3 (bar)
